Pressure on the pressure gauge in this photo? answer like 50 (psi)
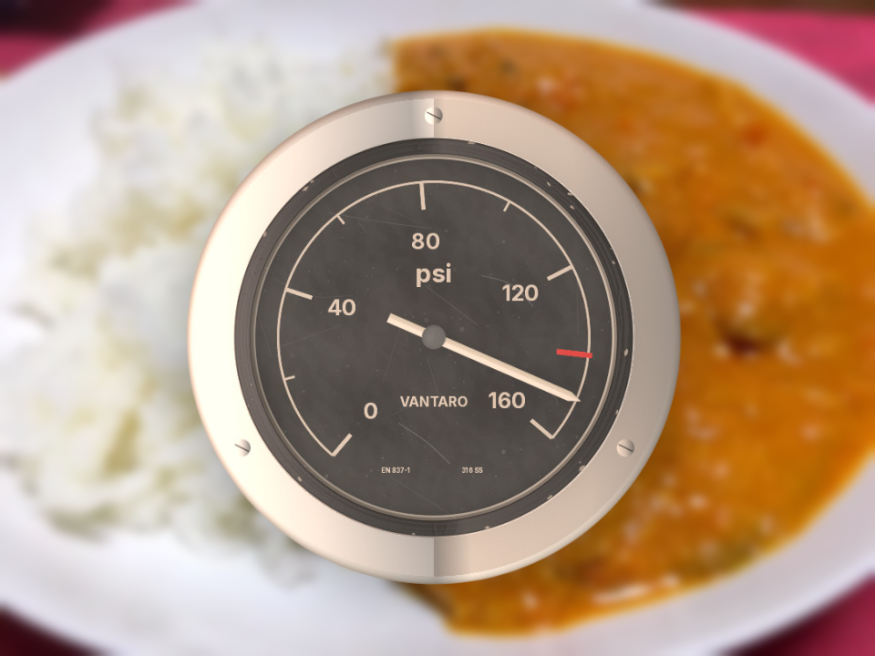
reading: 150 (psi)
